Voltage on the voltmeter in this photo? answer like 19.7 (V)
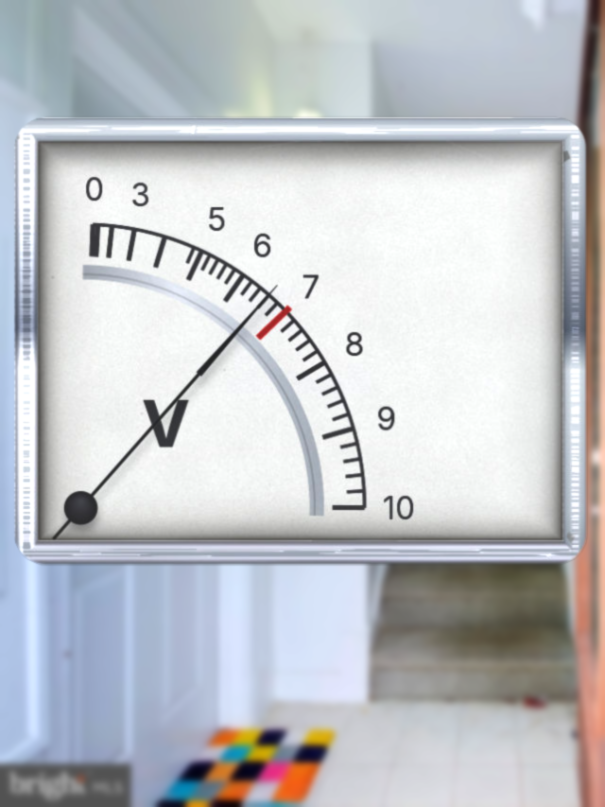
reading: 6.6 (V)
